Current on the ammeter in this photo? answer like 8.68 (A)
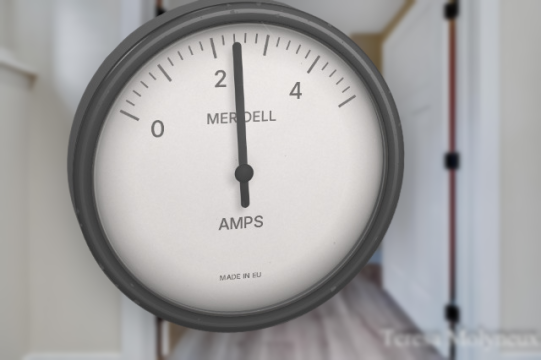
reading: 2.4 (A)
